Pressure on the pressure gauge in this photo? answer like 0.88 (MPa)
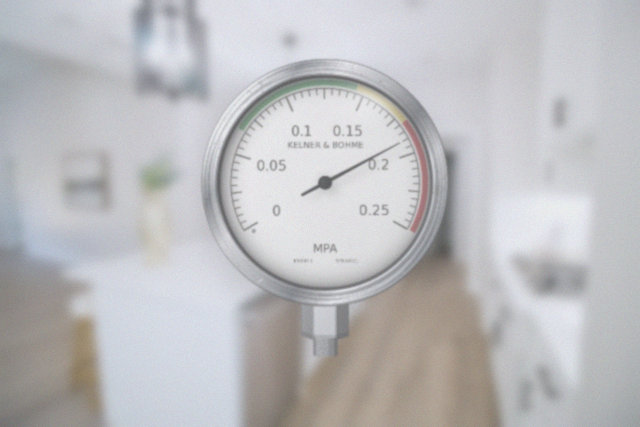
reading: 0.19 (MPa)
